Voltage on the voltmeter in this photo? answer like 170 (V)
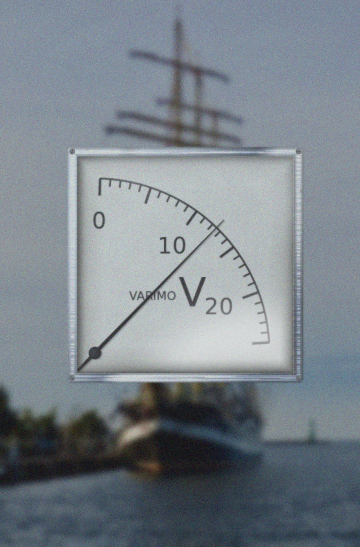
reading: 12.5 (V)
